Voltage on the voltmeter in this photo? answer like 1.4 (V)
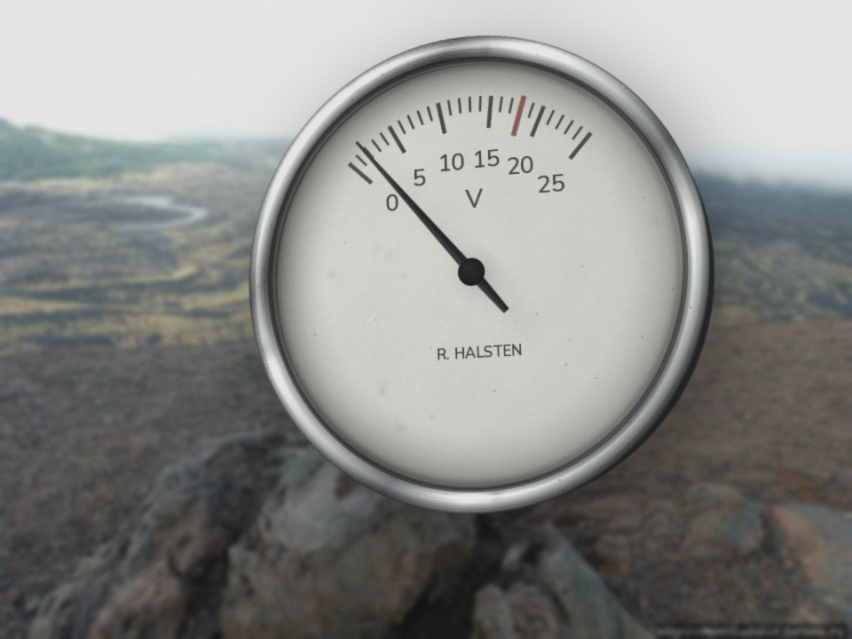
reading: 2 (V)
